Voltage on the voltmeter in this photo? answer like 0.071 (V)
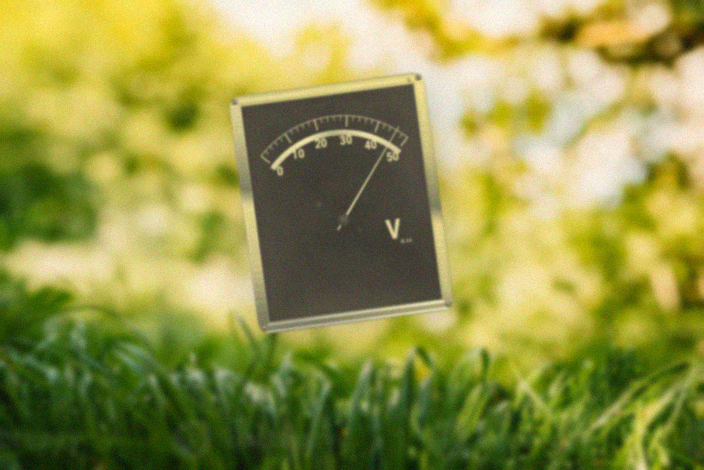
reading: 46 (V)
